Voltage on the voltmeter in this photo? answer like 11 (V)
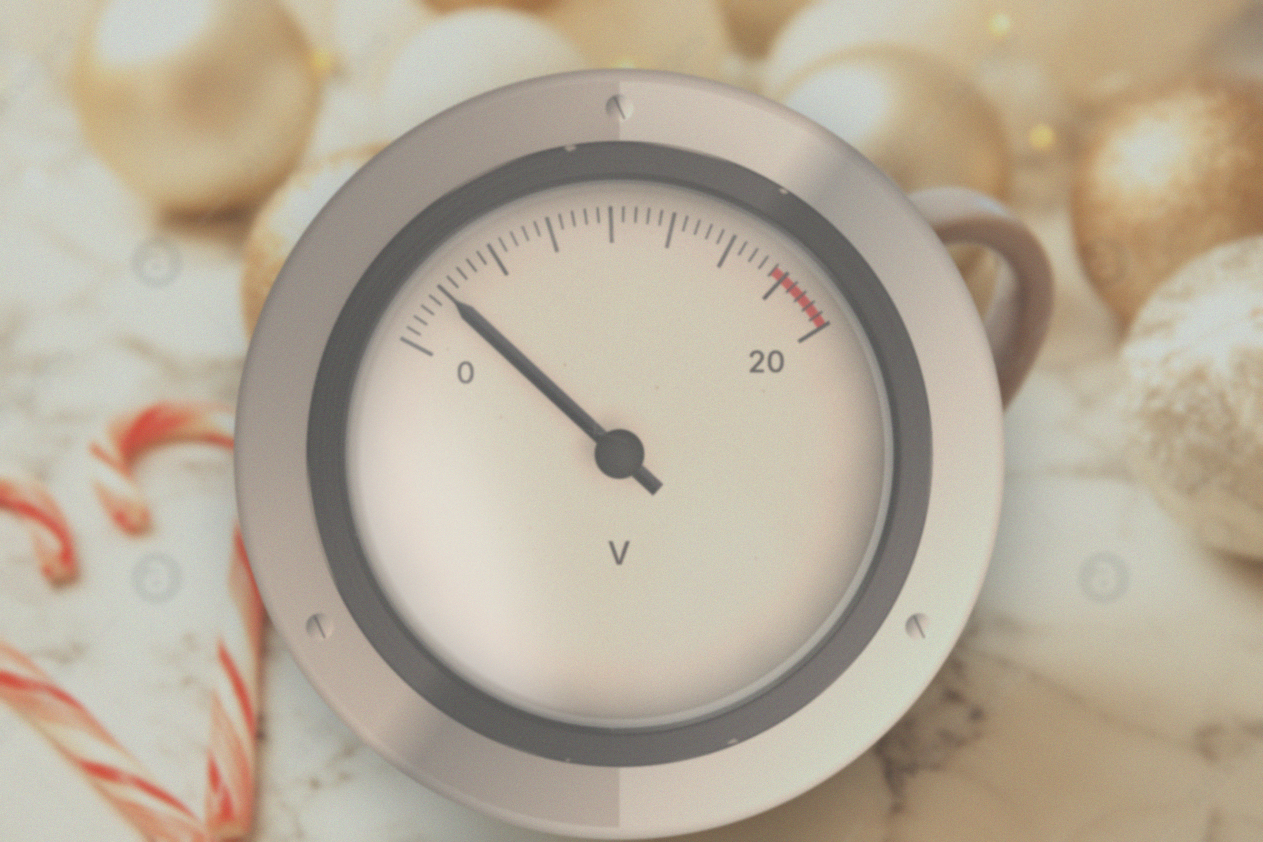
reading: 2.5 (V)
